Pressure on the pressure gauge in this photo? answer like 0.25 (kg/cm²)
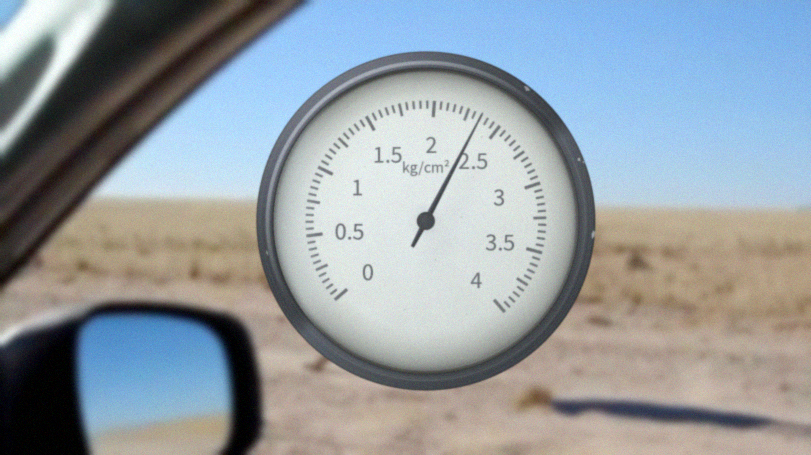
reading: 2.35 (kg/cm²)
